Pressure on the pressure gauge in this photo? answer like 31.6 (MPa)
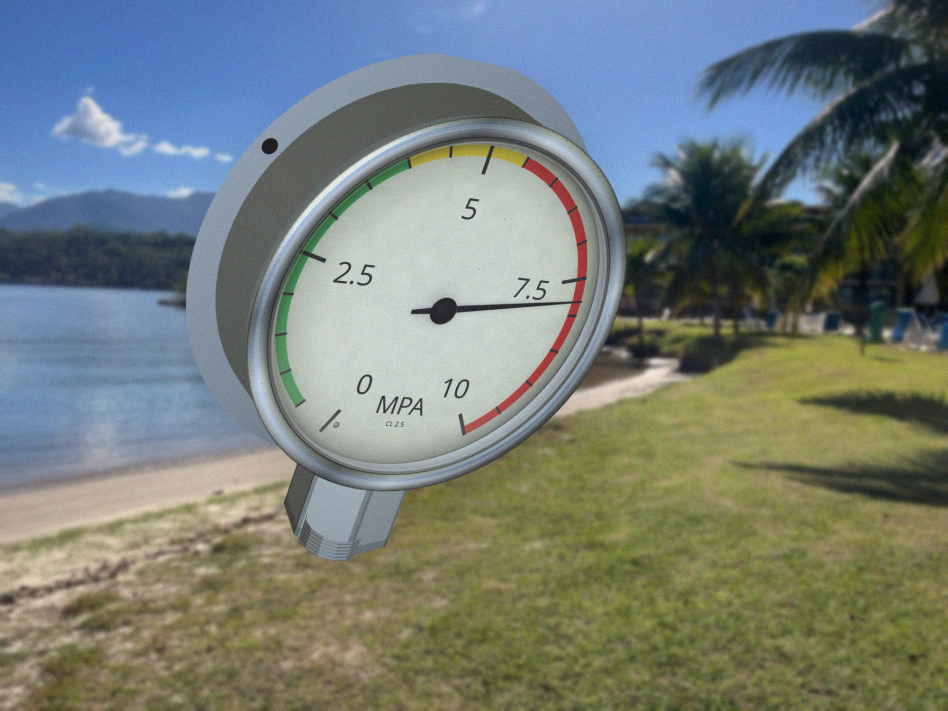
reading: 7.75 (MPa)
